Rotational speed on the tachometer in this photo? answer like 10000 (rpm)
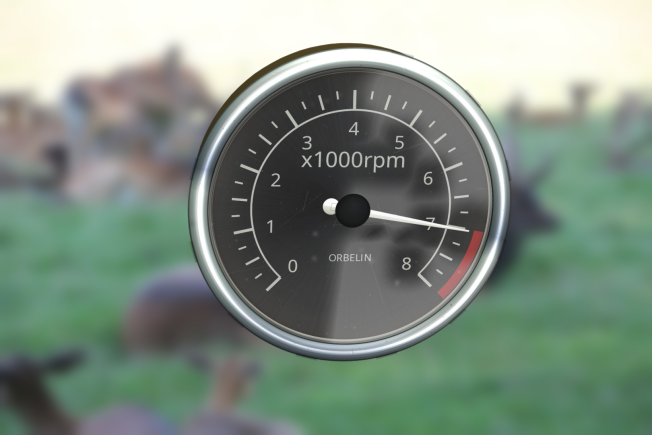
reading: 7000 (rpm)
